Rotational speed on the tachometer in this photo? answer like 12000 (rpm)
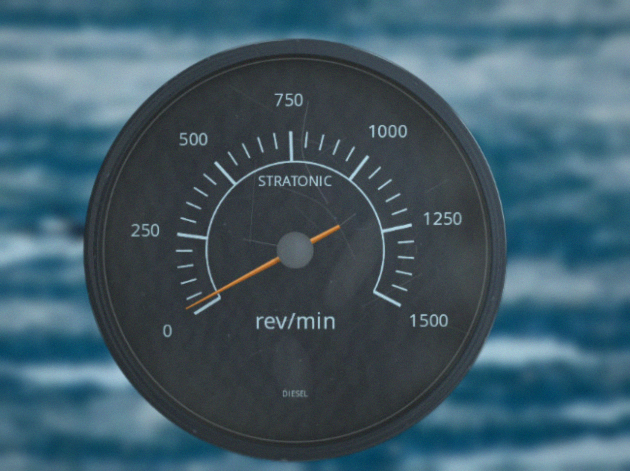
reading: 25 (rpm)
